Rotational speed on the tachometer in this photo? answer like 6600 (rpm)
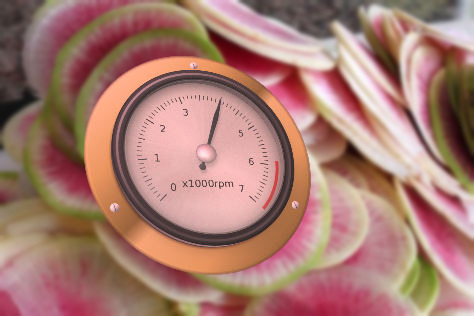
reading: 4000 (rpm)
